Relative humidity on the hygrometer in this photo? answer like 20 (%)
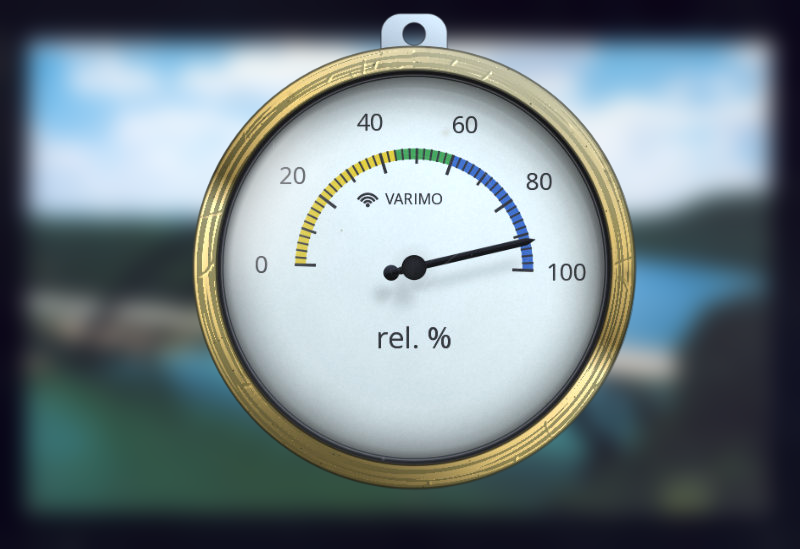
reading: 92 (%)
